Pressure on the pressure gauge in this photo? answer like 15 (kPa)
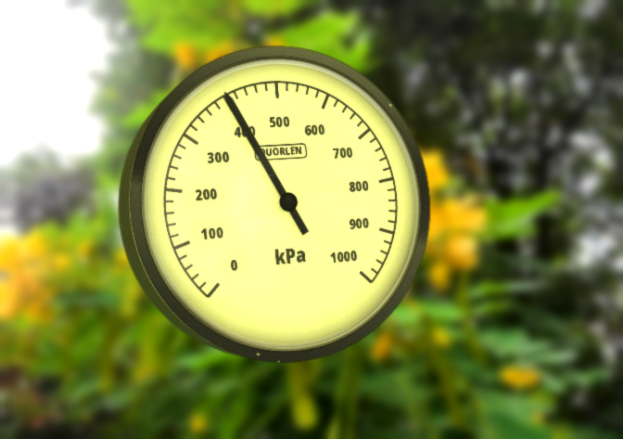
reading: 400 (kPa)
